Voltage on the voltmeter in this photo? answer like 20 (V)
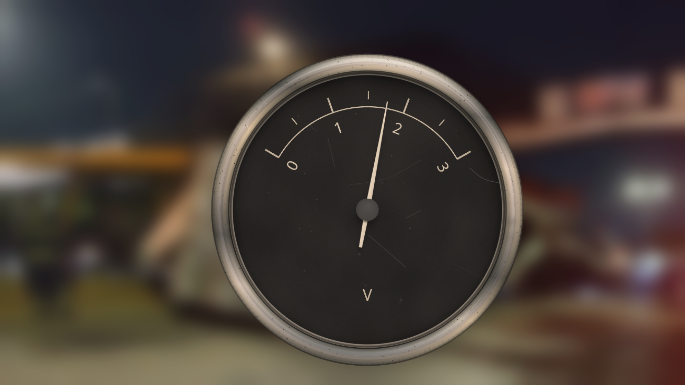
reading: 1.75 (V)
